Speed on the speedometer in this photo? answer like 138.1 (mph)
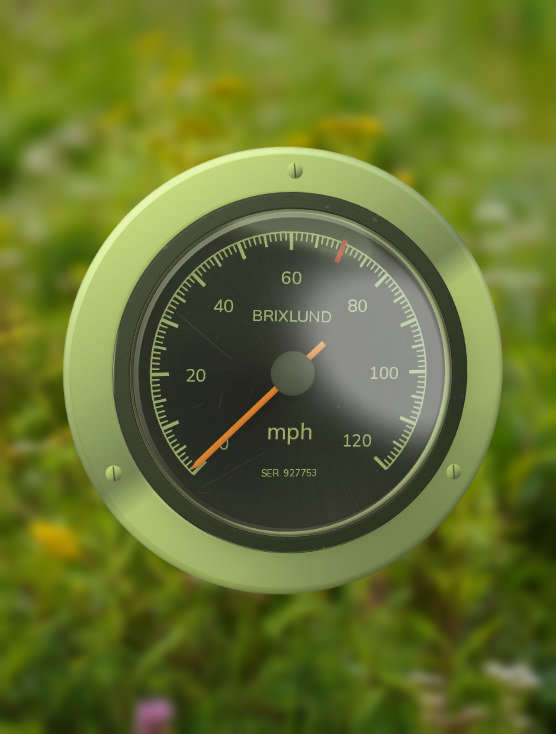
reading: 1 (mph)
